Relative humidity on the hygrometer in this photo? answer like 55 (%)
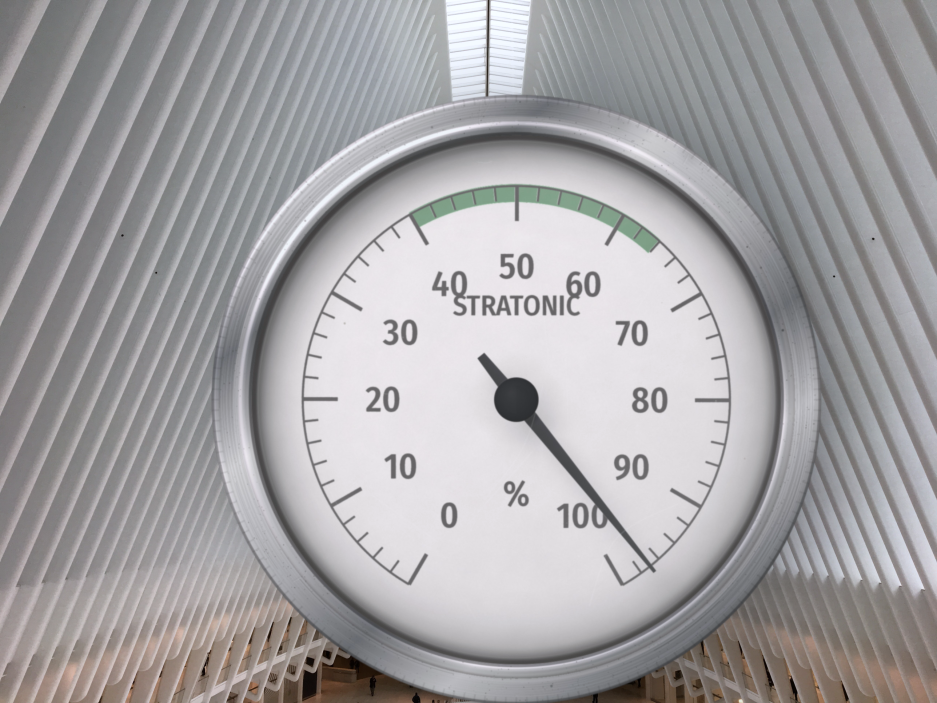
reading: 97 (%)
